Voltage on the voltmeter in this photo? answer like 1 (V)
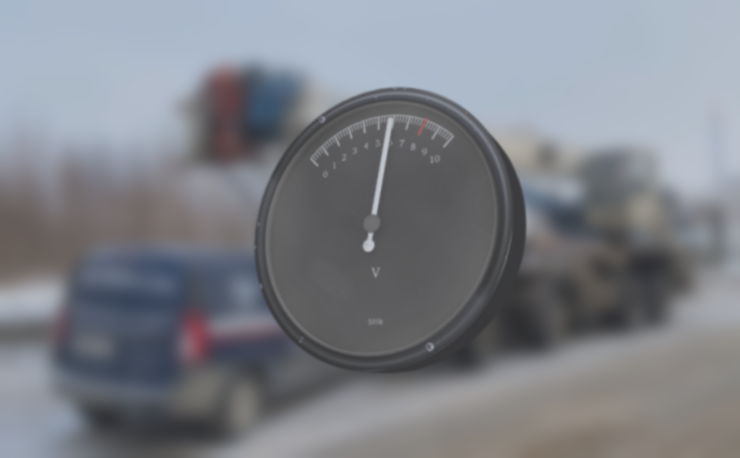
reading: 6 (V)
